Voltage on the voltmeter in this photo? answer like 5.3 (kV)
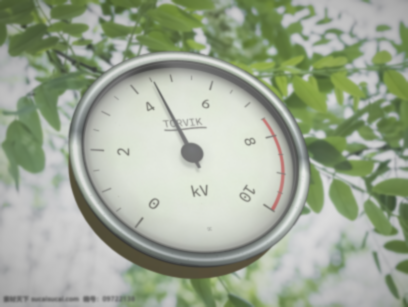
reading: 4.5 (kV)
